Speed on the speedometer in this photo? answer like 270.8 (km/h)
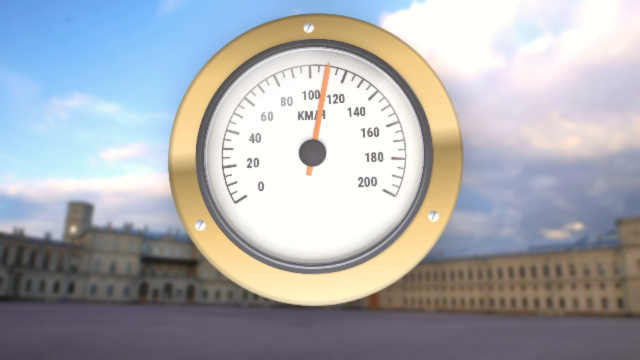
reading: 110 (km/h)
